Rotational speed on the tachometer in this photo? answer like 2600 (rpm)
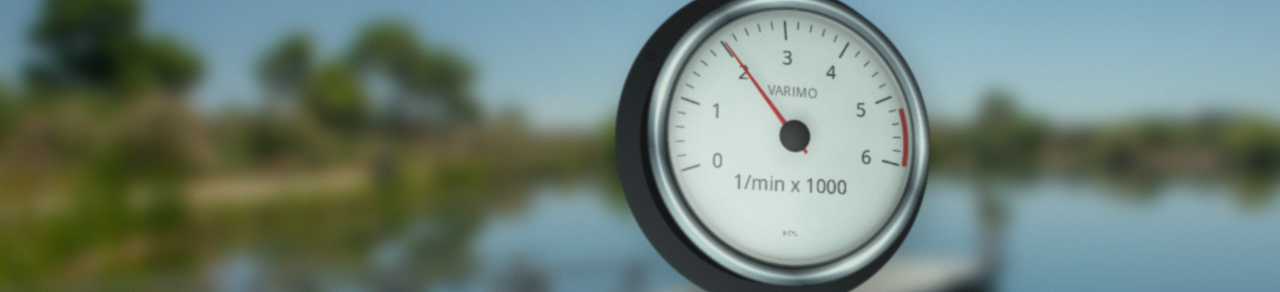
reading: 2000 (rpm)
